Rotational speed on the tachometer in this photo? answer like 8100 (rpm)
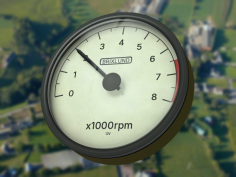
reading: 2000 (rpm)
